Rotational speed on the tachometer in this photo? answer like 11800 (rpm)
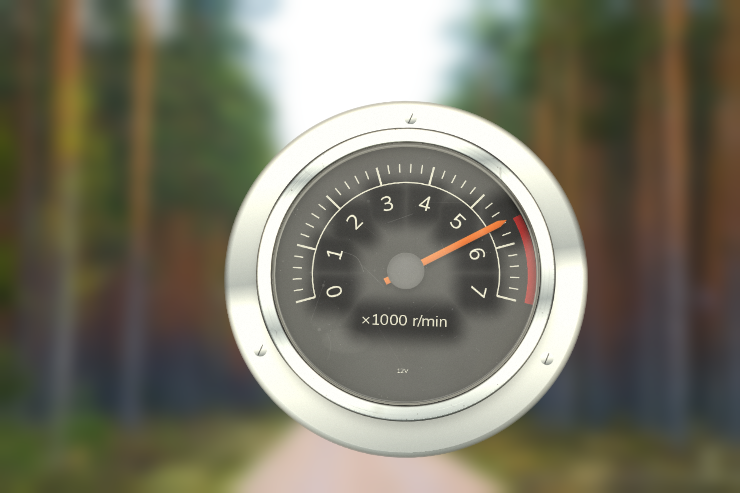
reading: 5600 (rpm)
